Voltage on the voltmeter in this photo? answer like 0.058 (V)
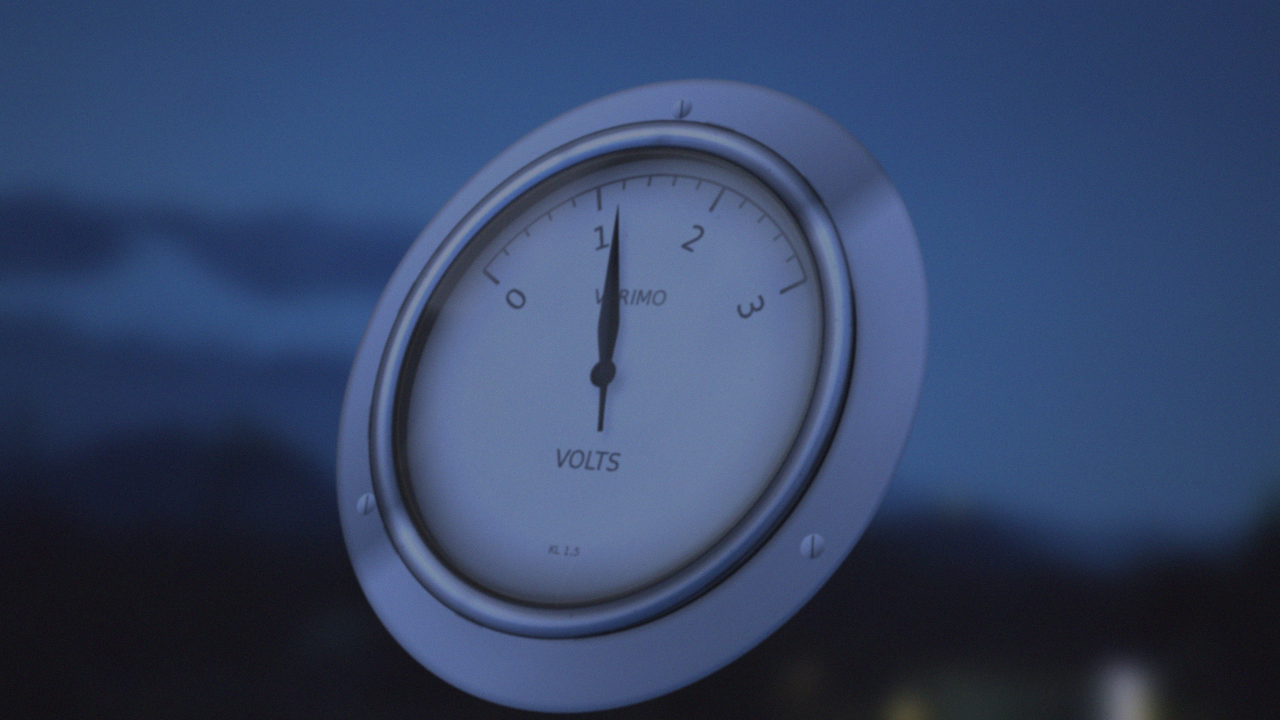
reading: 1.2 (V)
